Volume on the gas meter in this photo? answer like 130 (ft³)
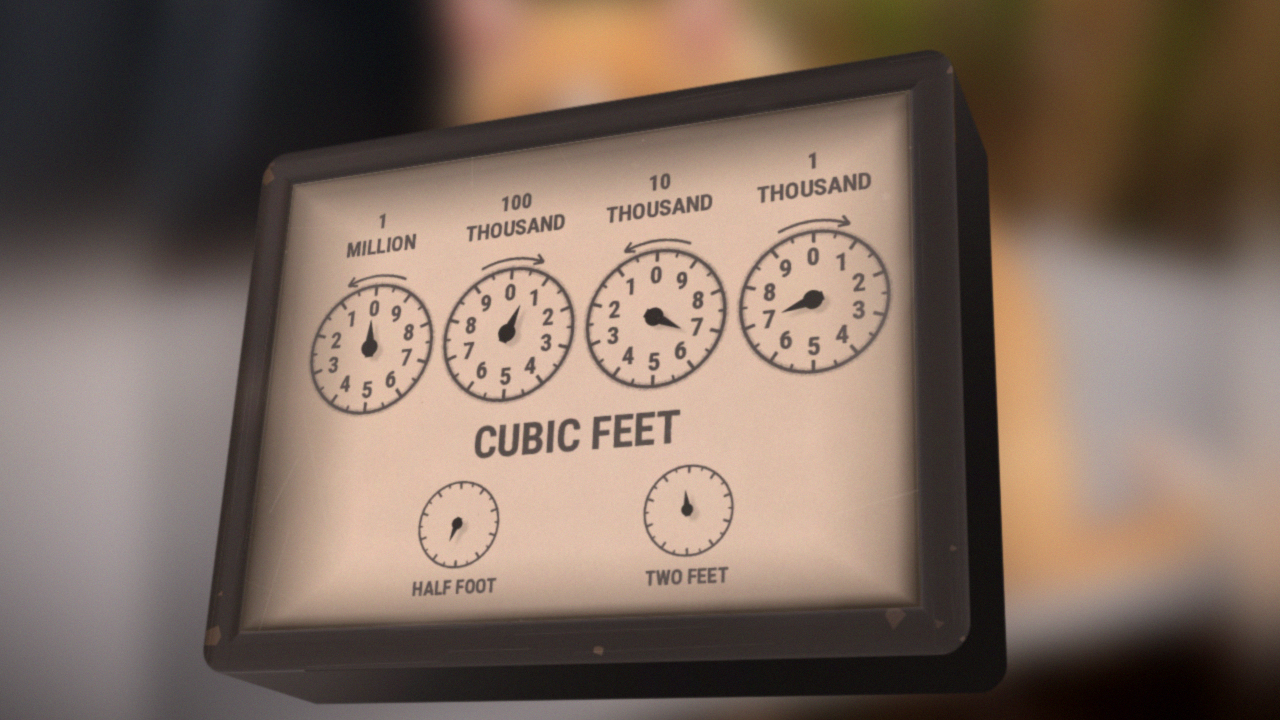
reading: 6700 (ft³)
